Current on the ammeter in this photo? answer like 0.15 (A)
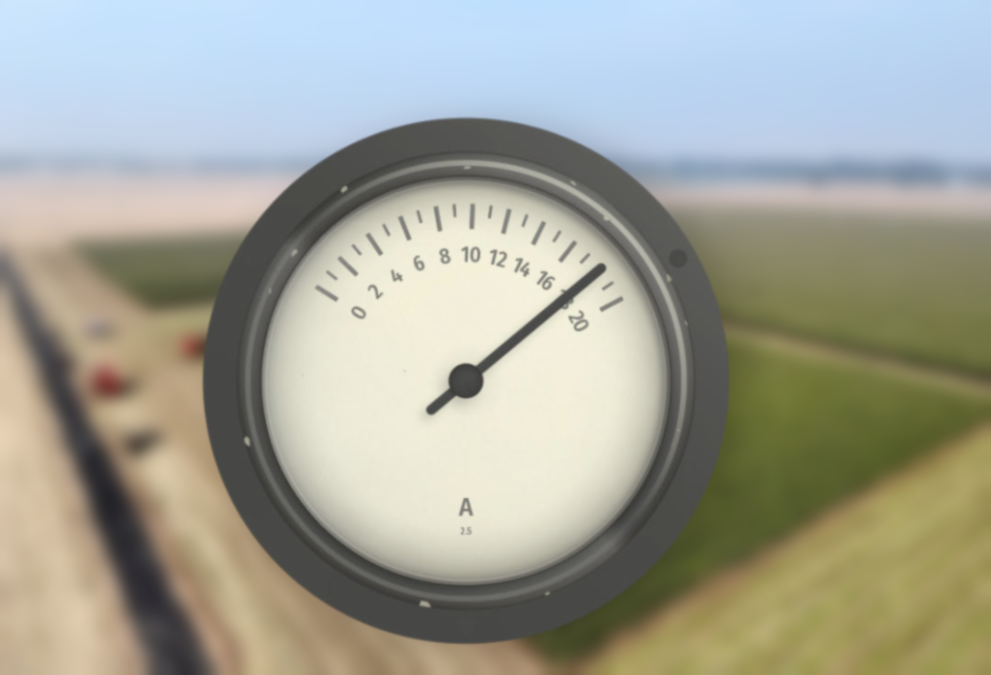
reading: 18 (A)
